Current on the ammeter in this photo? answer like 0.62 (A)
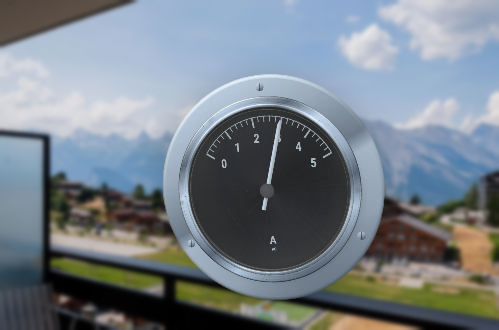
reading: 3 (A)
